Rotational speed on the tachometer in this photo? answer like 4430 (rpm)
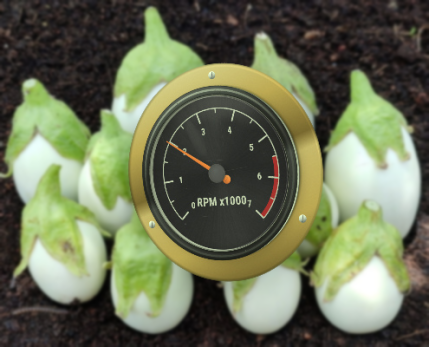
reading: 2000 (rpm)
